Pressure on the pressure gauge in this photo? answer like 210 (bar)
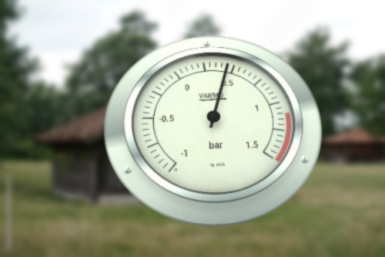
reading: 0.45 (bar)
